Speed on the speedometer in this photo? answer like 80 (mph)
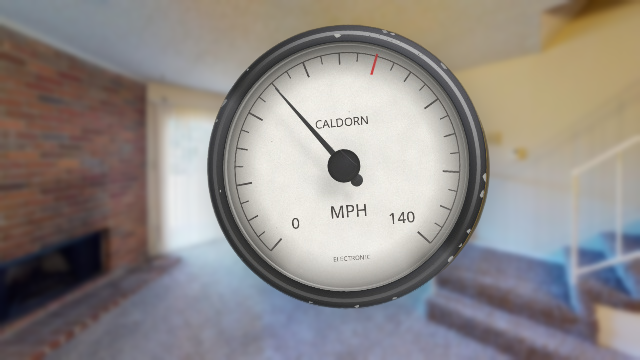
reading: 50 (mph)
